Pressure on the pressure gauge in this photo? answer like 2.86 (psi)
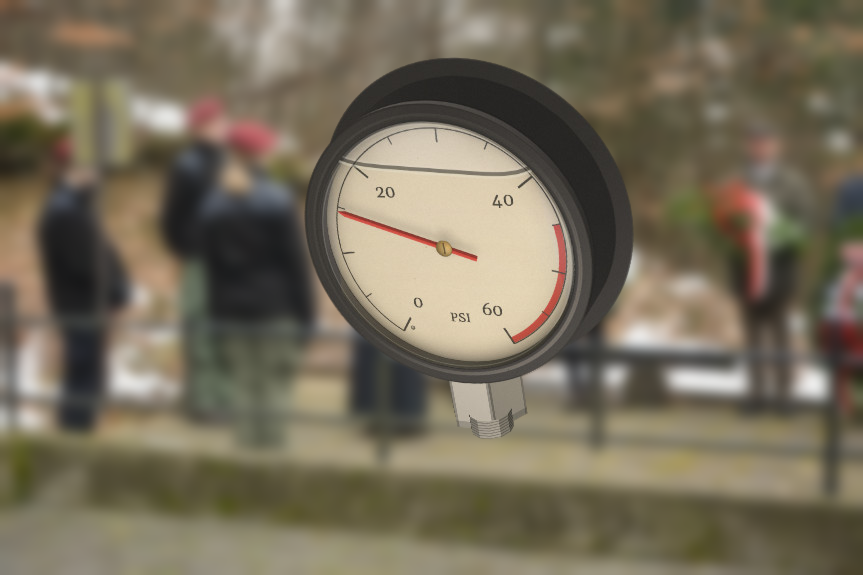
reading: 15 (psi)
